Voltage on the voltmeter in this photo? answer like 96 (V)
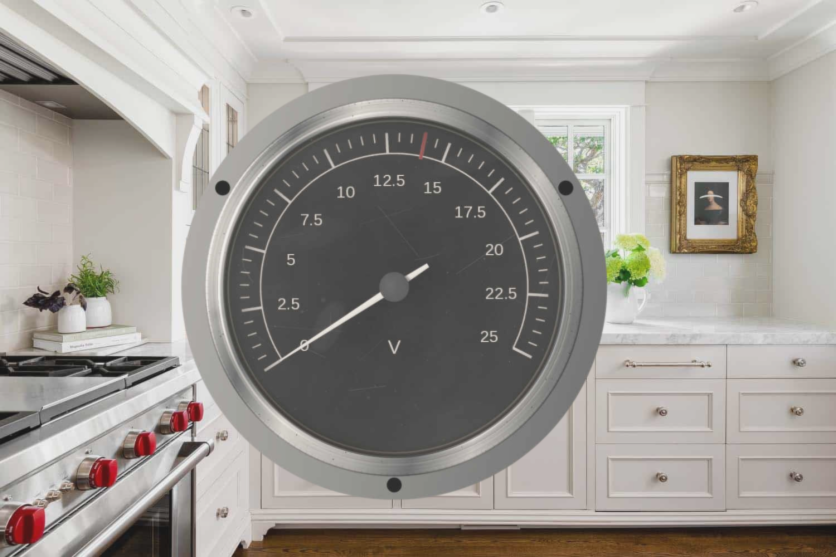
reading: 0 (V)
